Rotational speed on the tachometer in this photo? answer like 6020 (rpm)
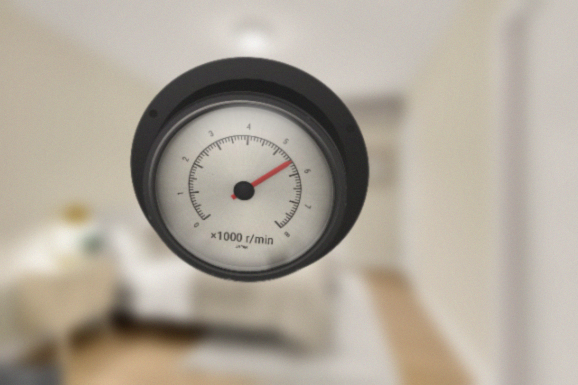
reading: 5500 (rpm)
